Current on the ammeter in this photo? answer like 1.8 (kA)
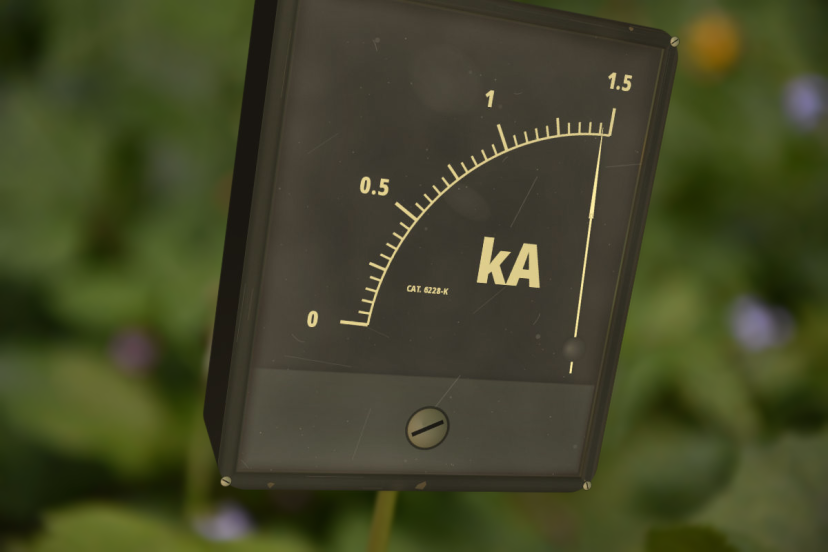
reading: 1.45 (kA)
